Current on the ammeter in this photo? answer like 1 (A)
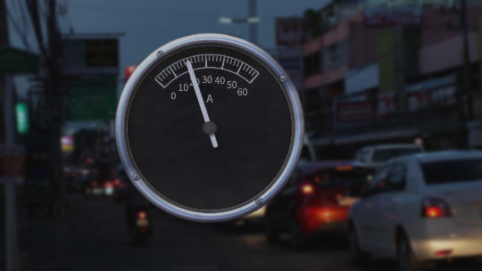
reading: 20 (A)
